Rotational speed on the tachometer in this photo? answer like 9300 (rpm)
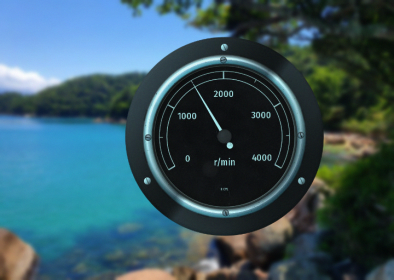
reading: 1500 (rpm)
